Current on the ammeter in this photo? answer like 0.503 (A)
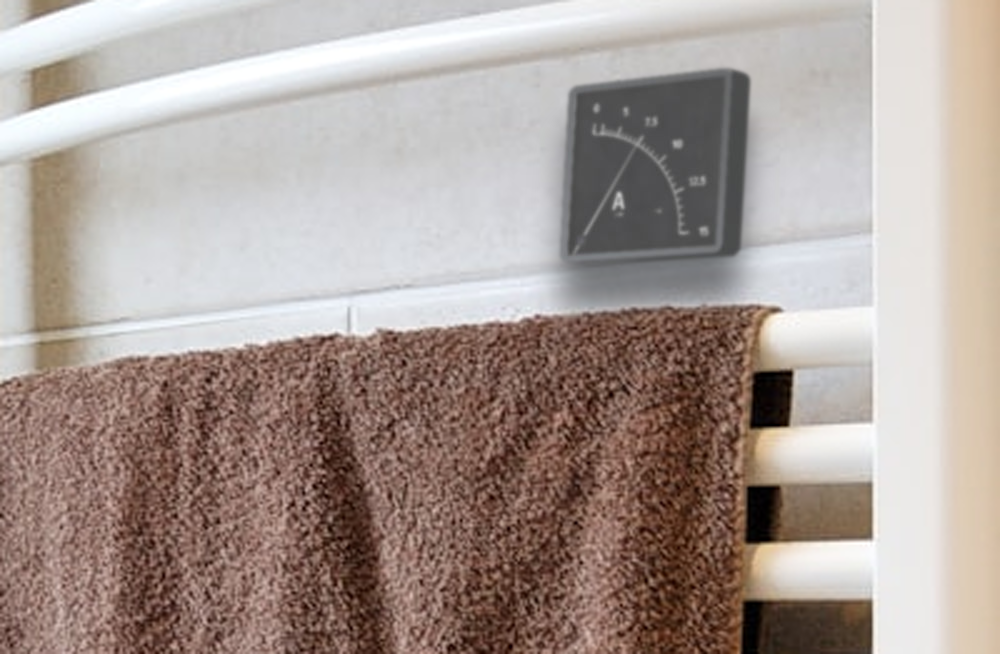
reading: 7.5 (A)
